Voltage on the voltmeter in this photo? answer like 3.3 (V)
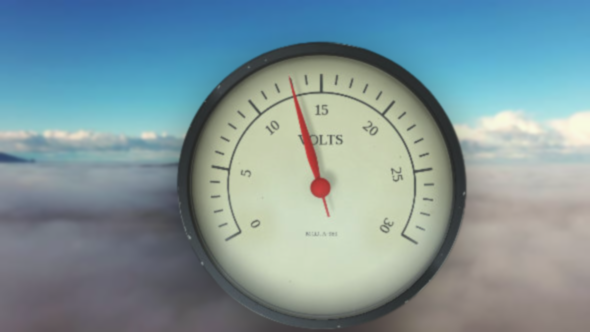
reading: 13 (V)
